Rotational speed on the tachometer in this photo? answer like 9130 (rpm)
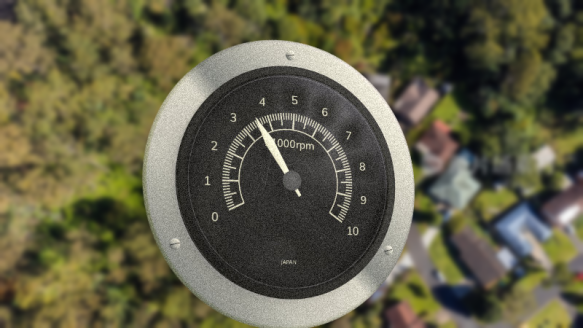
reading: 3500 (rpm)
